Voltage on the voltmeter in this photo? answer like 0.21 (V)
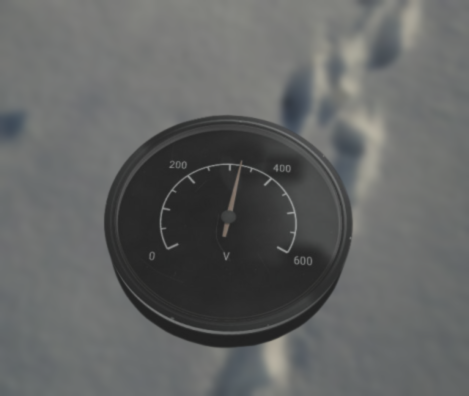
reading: 325 (V)
